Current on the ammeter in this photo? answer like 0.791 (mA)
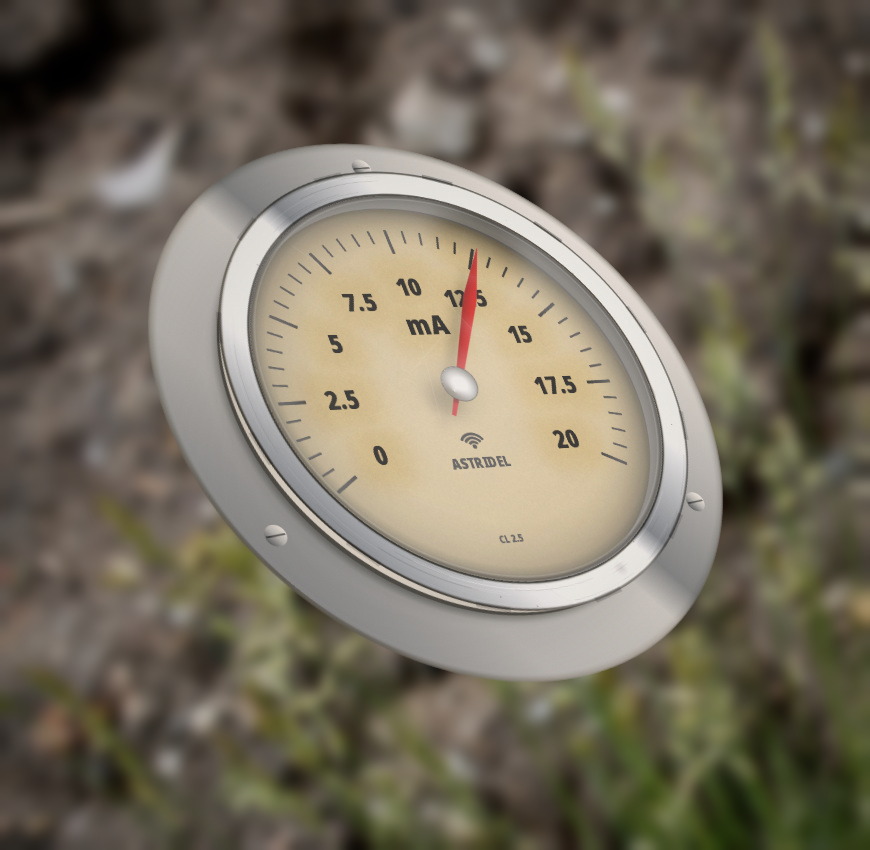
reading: 12.5 (mA)
